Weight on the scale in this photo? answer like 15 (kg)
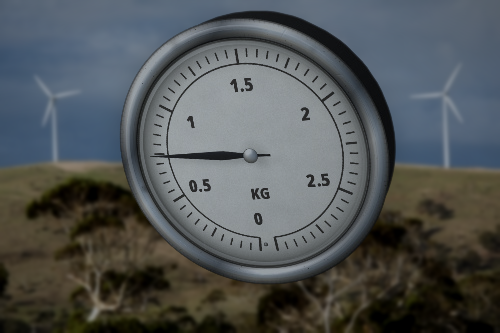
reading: 0.75 (kg)
